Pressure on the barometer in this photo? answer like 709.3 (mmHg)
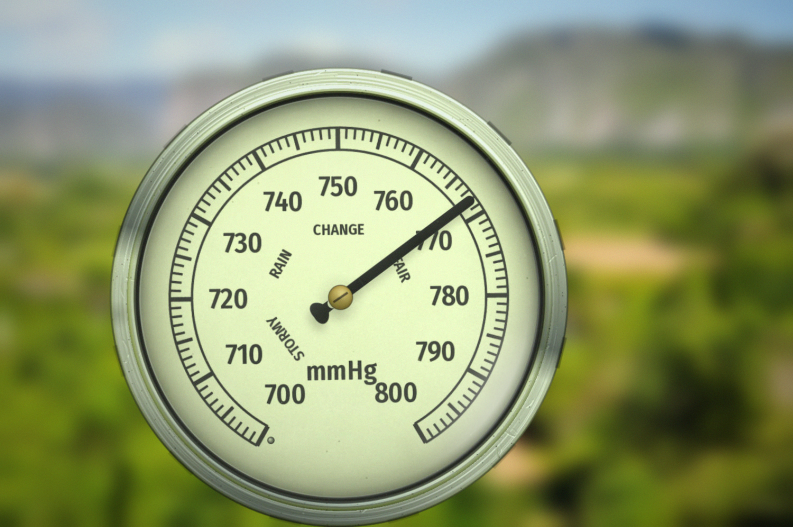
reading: 768 (mmHg)
